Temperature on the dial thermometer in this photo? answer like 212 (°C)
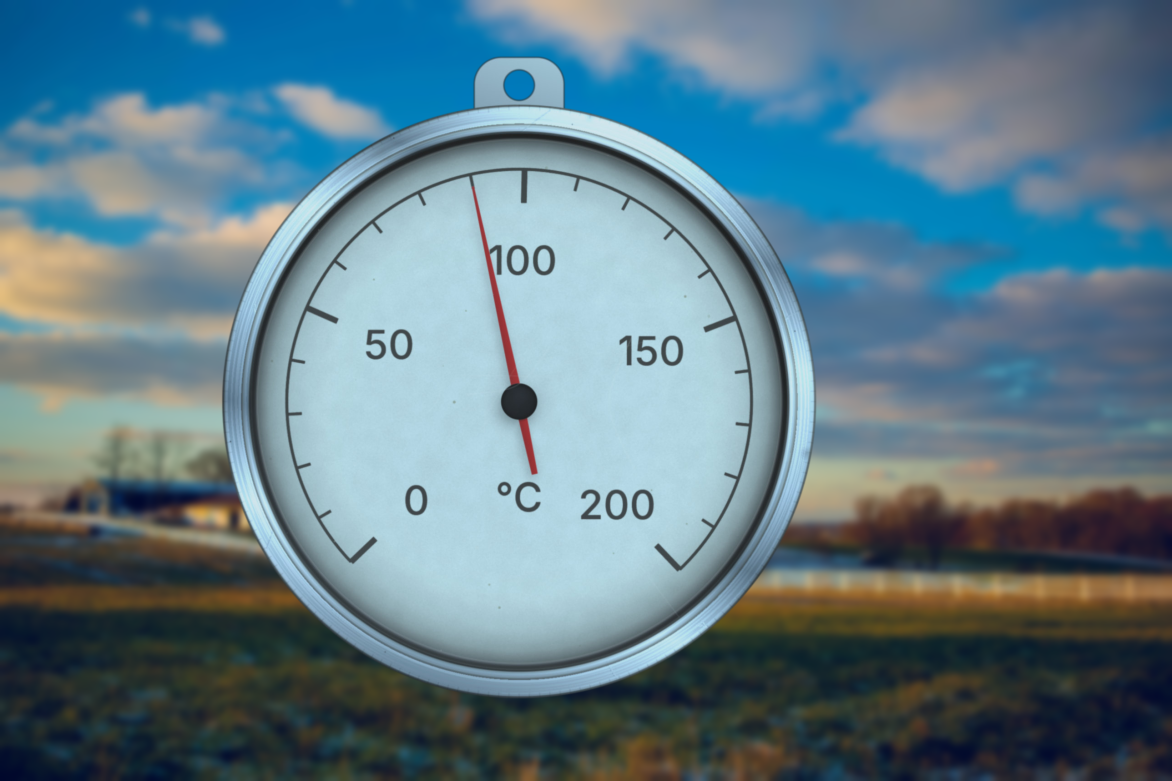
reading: 90 (°C)
